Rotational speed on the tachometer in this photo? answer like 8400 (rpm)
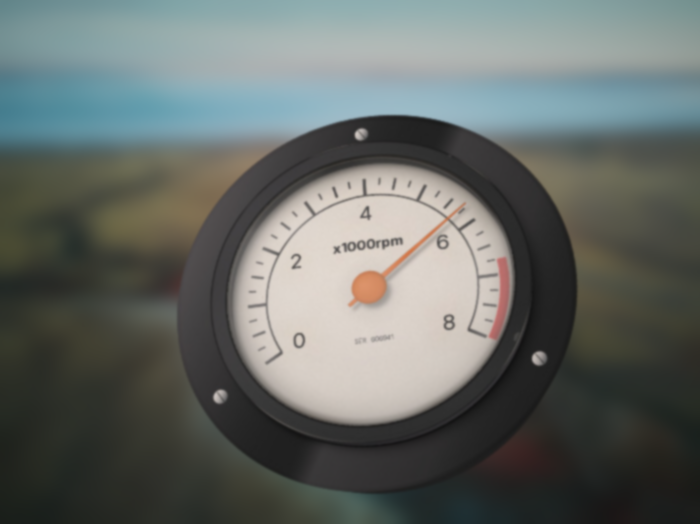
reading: 5750 (rpm)
